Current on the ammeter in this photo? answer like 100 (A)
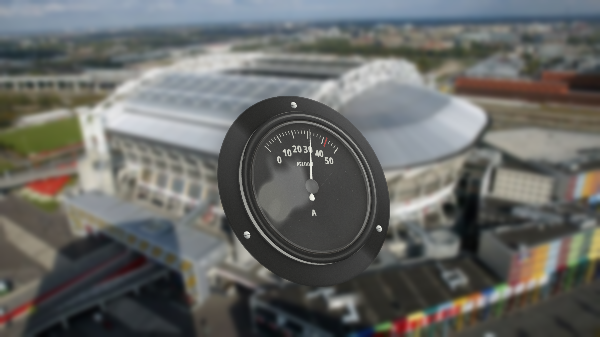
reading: 30 (A)
